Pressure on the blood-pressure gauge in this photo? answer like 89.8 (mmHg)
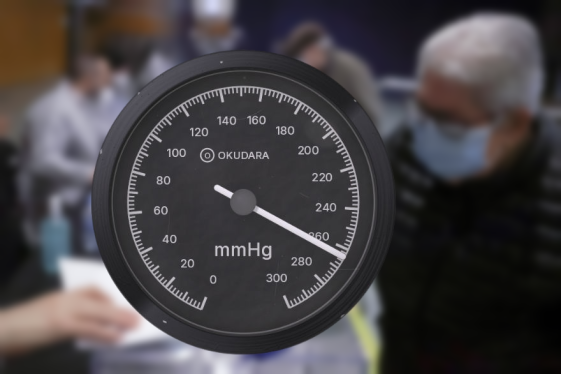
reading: 264 (mmHg)
